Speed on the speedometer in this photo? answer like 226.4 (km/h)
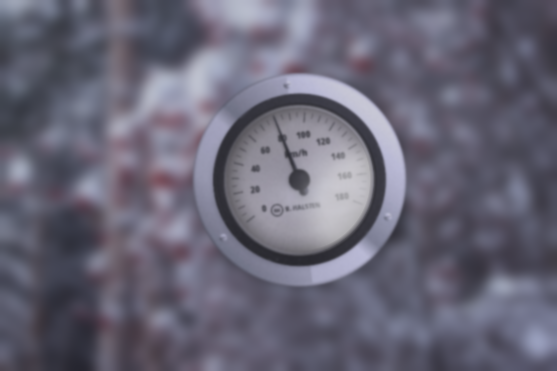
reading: 80 (km/h)
